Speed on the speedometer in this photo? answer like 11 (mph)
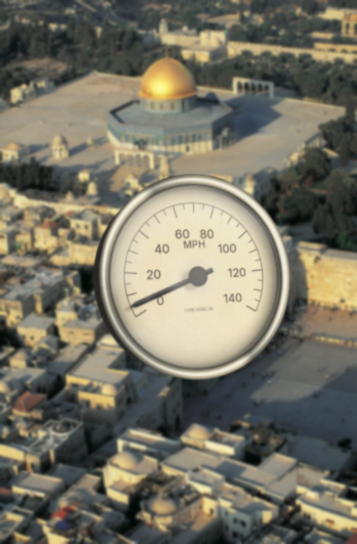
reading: 5 (mph)
